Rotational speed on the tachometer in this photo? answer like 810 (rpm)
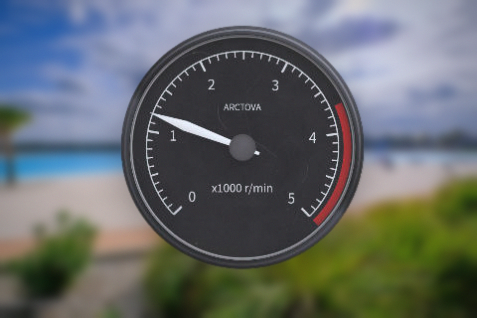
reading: 1200 (rpm)
